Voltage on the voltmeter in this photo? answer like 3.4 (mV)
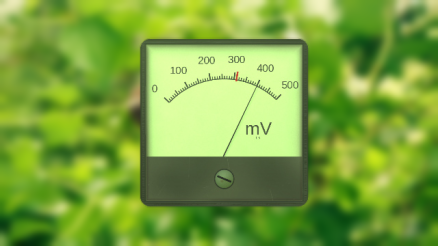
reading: 400 (mV)
